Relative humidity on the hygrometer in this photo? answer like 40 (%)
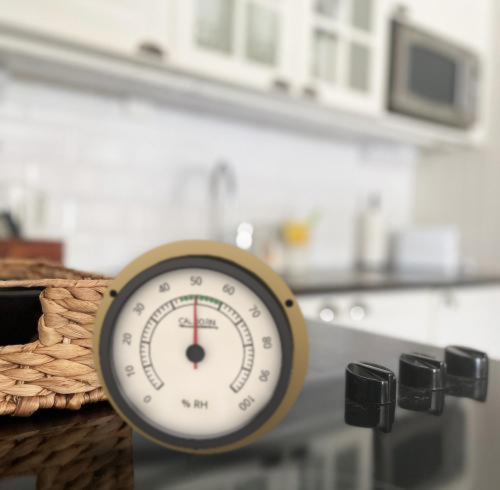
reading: 50 (%)
